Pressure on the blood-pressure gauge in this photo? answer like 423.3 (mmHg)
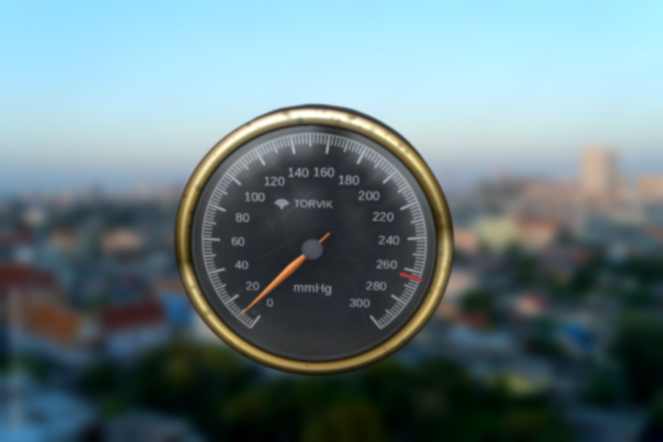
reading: 10 (mmHg)
